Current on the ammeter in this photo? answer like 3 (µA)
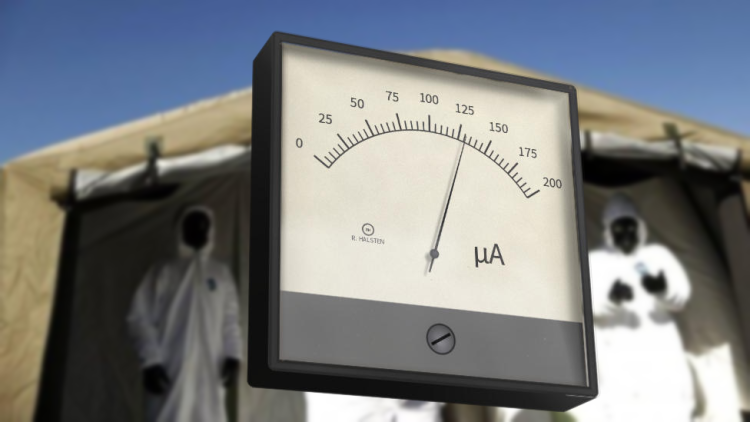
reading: 130 (µA)
